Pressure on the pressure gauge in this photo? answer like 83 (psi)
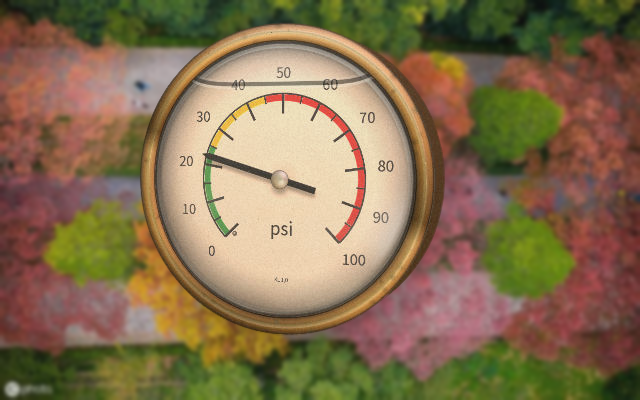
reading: 22.5 (psi)
